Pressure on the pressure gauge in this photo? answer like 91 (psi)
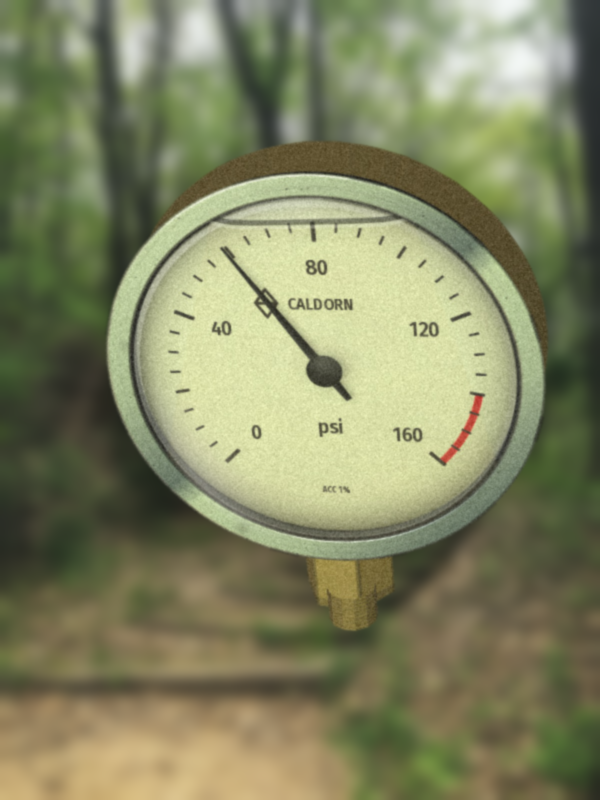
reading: 60 (psi)
